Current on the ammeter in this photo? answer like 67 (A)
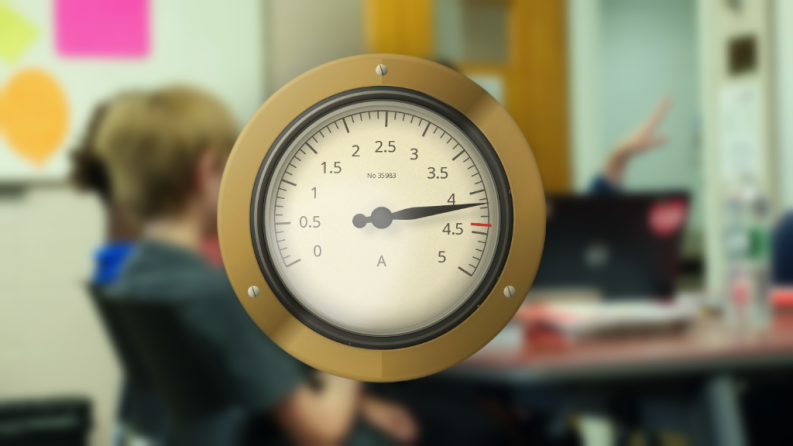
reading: 4.15 (A)
